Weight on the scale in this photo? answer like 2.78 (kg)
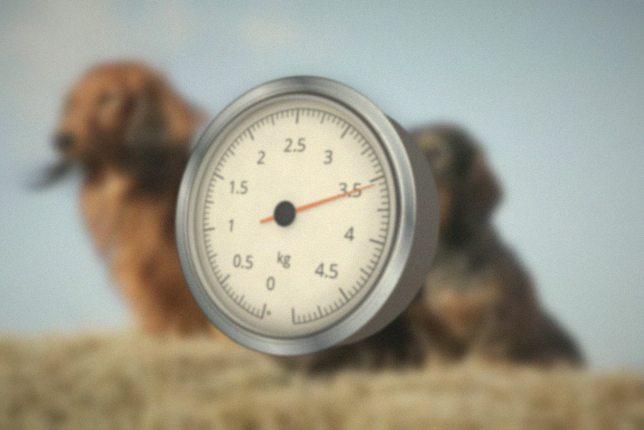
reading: 3.55 (kg)
